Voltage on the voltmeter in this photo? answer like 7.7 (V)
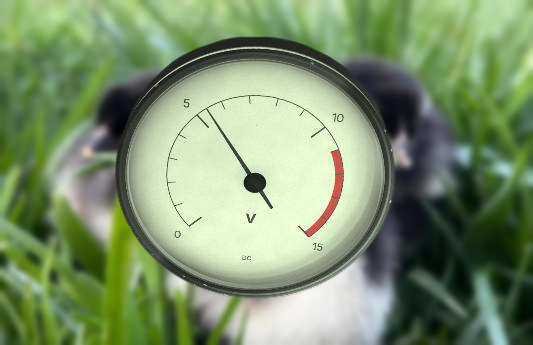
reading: 5.5 (V)
